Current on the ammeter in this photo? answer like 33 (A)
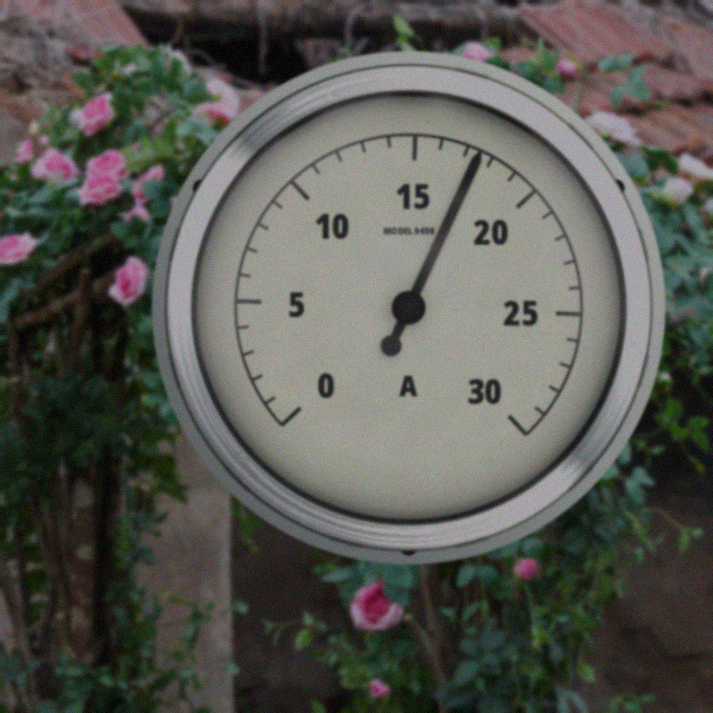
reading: 17.5 (A)
